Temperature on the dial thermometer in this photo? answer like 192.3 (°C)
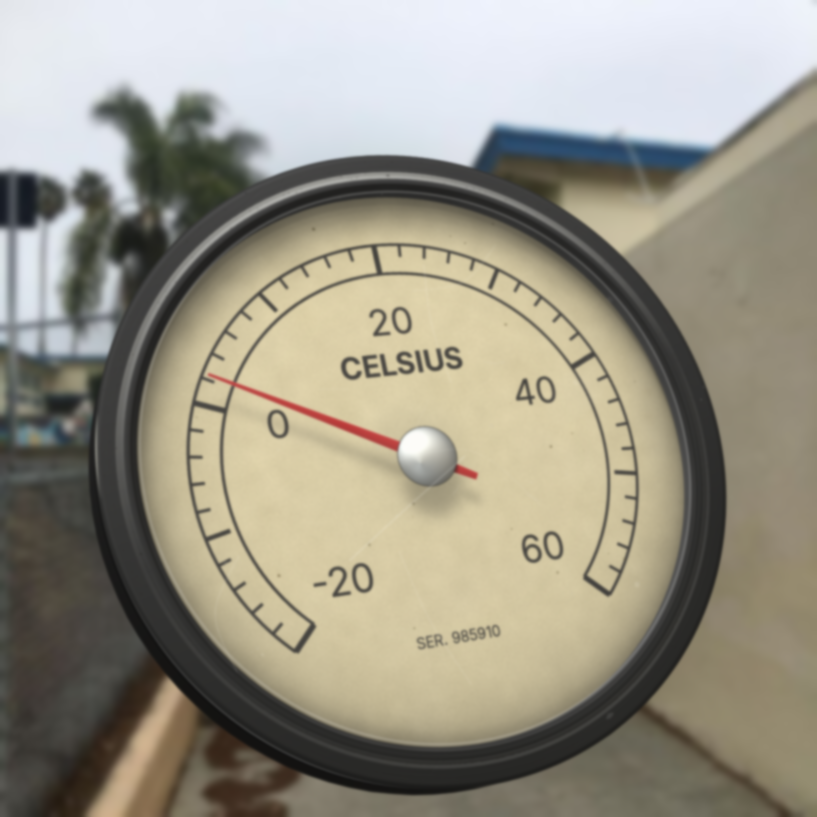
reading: 2 (°C)
